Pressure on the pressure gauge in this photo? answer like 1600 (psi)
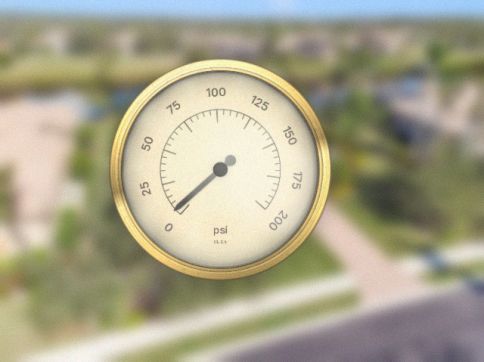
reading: 5 (psi)
